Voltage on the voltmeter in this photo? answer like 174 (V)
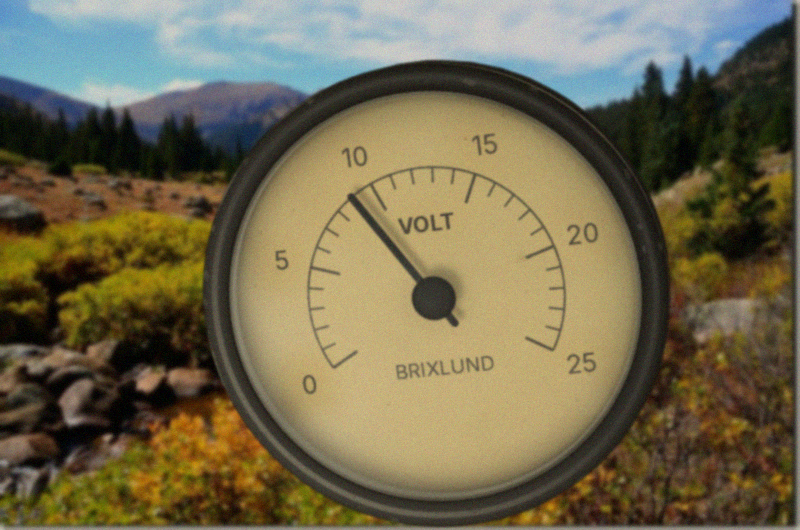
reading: 9 (V)
